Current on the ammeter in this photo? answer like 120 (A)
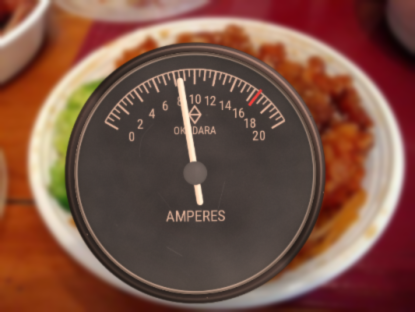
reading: 8.5 (A)
